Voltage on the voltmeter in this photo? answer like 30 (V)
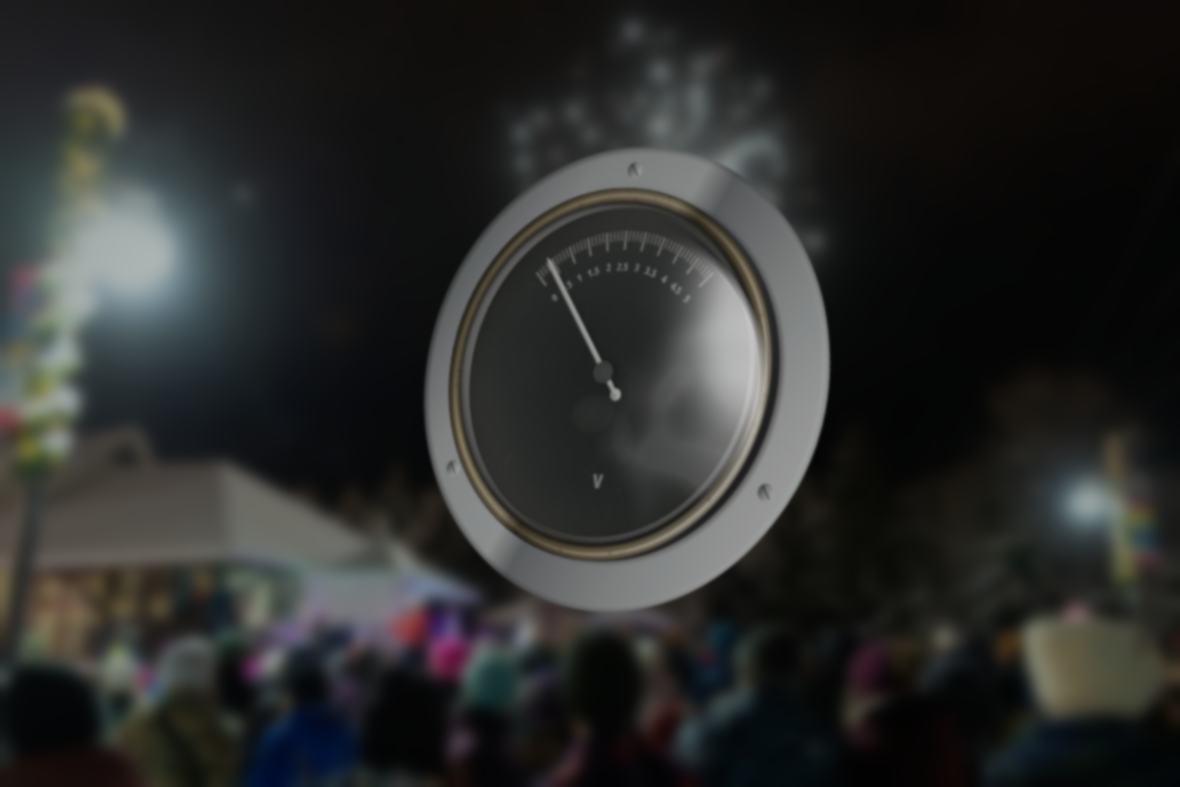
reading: 0.5 (V)
